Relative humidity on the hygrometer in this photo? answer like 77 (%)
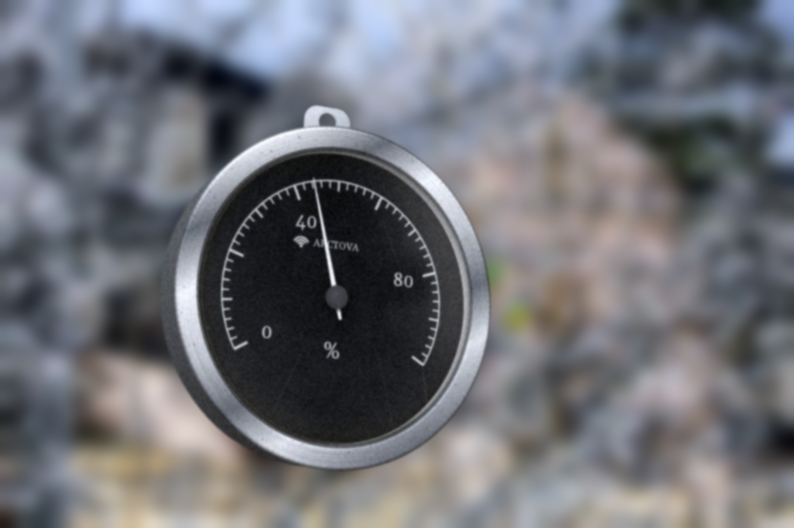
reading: 44 (%)
